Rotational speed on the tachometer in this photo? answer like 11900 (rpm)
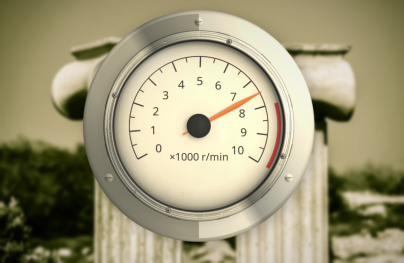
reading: 7500 (rpm)
